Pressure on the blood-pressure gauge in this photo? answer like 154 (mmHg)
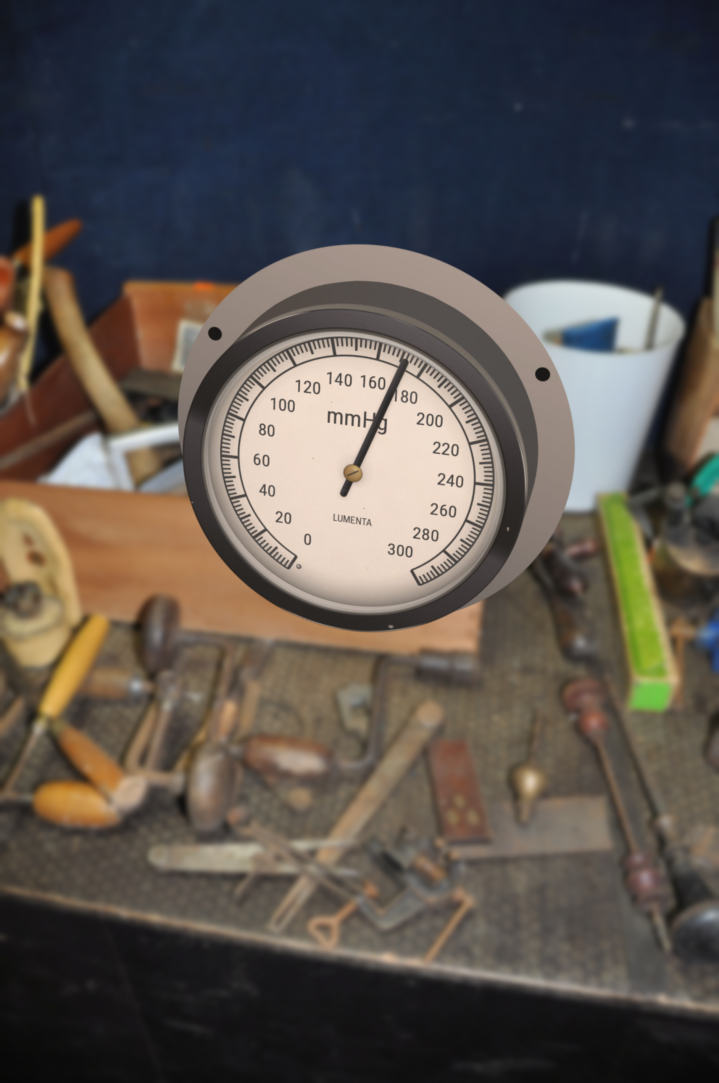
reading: 172 (mmHg)
